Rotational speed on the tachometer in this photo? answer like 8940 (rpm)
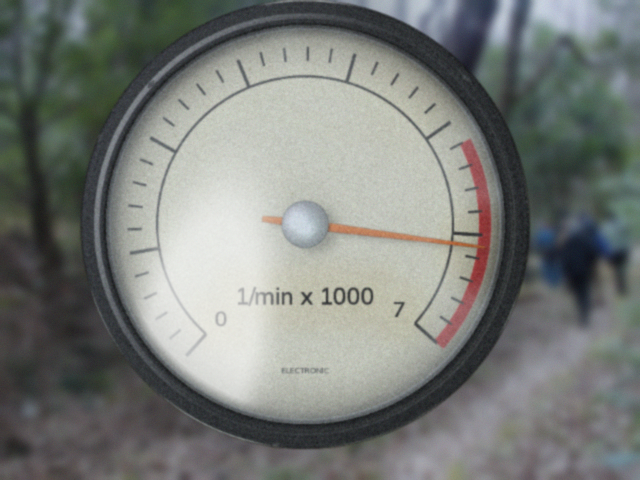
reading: 6100 (rpm)
